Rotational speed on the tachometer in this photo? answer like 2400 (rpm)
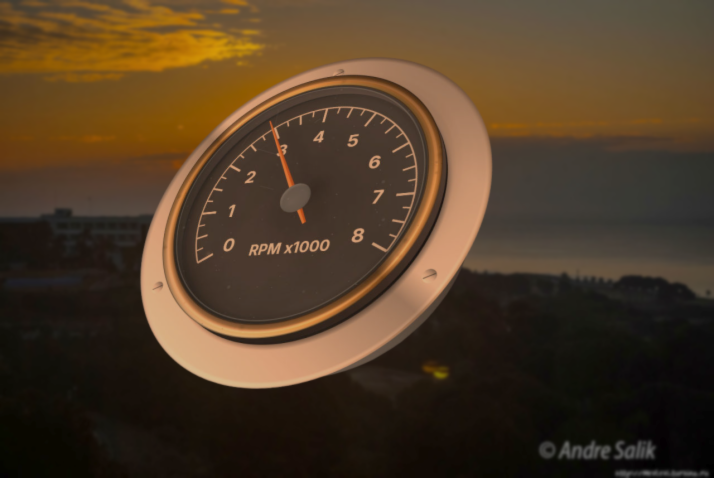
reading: 3000 (rpm)
